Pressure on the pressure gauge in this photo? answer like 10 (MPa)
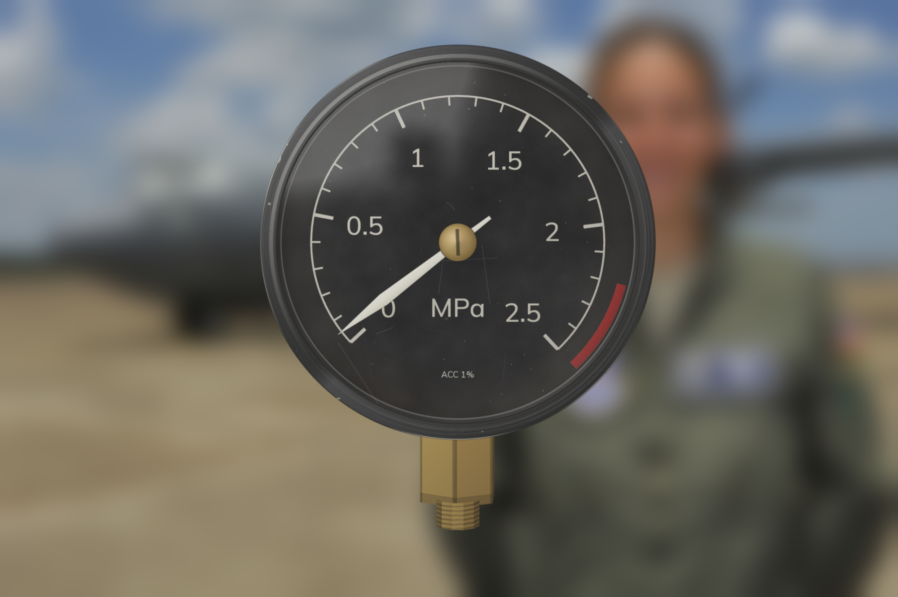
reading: 0.05 (MPa)
